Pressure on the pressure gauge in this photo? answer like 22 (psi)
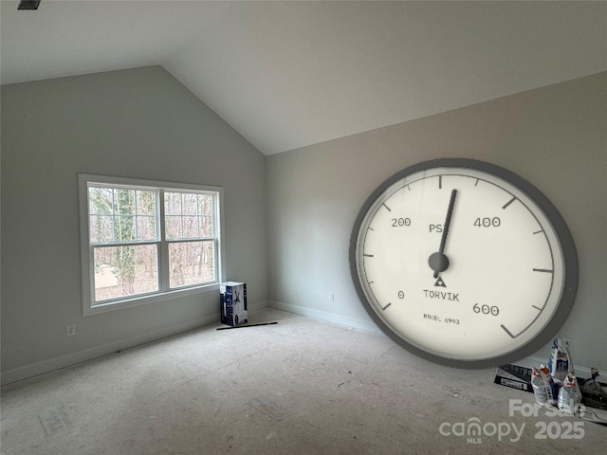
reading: 325 (psi)
